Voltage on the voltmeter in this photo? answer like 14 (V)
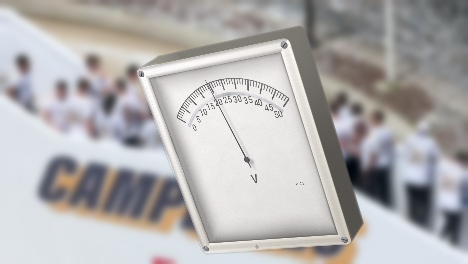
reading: 20 (V)
